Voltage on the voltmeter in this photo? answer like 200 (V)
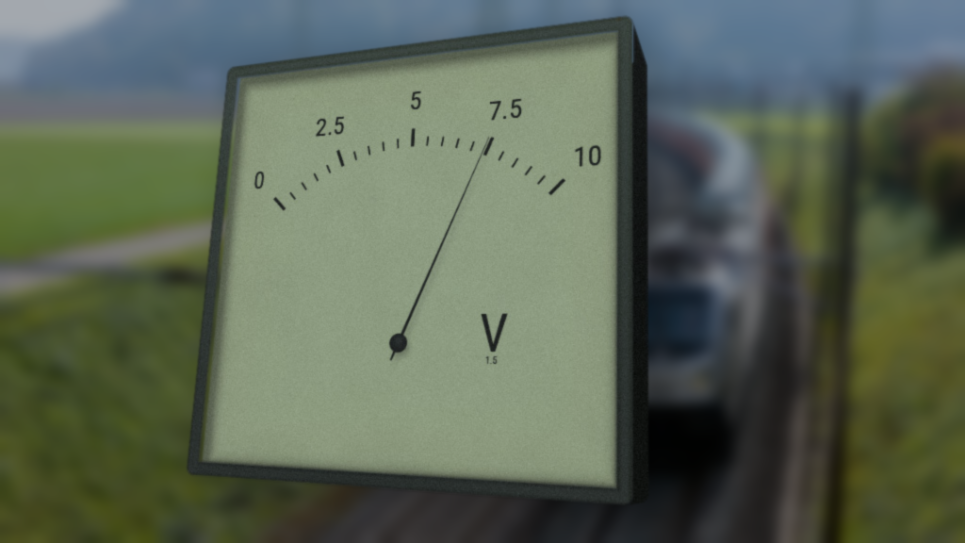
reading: 7.5 (V)
